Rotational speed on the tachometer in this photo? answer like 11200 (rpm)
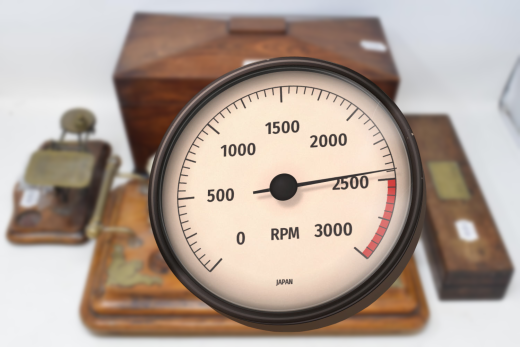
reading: 2450 (rpm)
